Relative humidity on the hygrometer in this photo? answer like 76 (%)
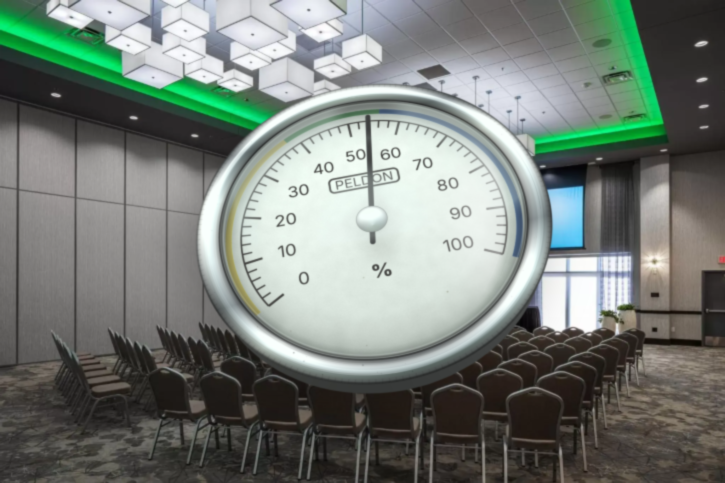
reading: 54 (%)
